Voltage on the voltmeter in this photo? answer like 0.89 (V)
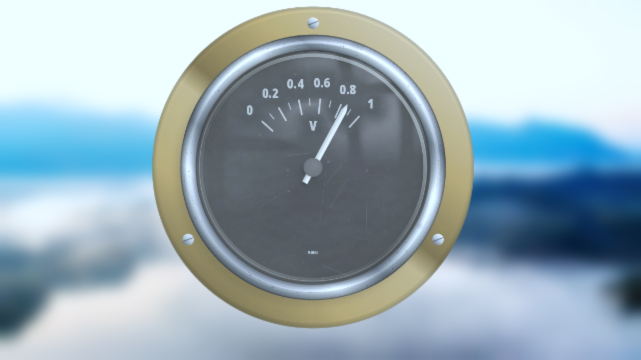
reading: 0.85 (V)
